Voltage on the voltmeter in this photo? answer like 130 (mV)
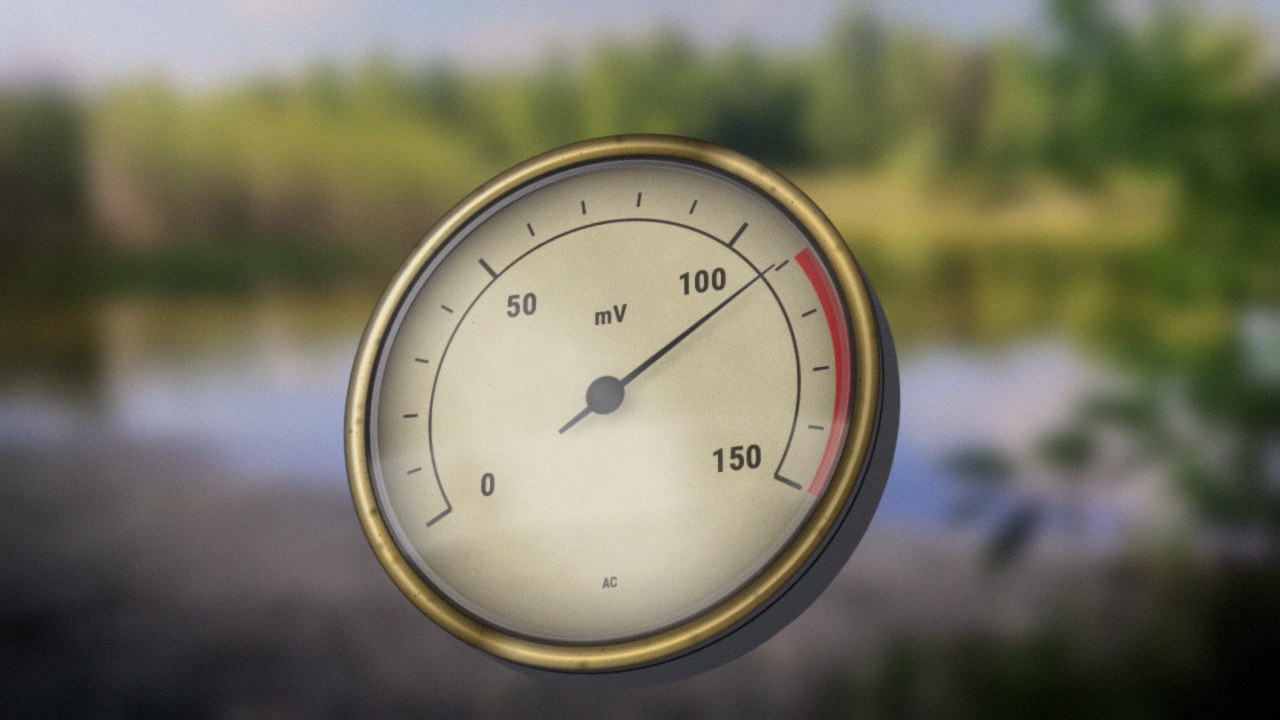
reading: 110 (mV)
